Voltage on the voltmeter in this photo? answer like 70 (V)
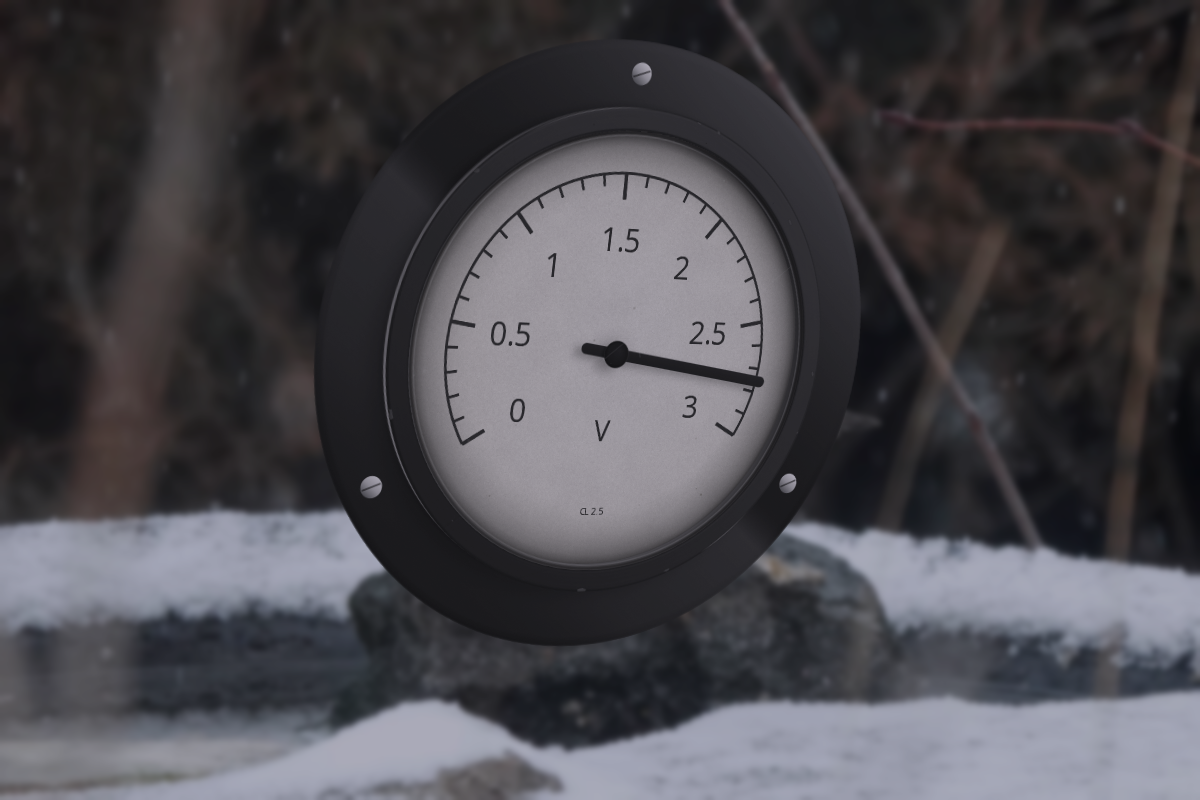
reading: 2.75 (V)
